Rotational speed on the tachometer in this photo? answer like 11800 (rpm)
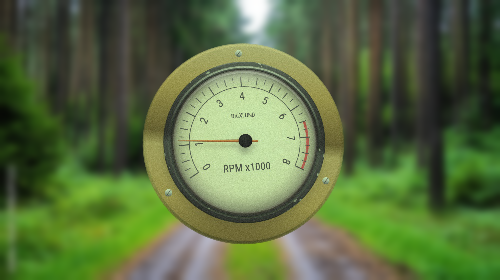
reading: 1125 (rpm)
